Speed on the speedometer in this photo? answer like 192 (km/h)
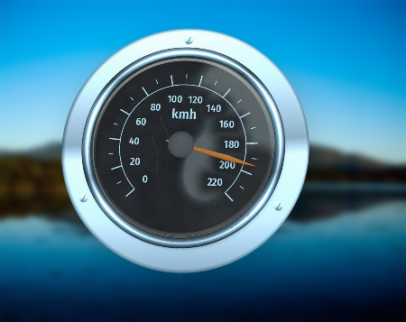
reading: 195 (km/h)
